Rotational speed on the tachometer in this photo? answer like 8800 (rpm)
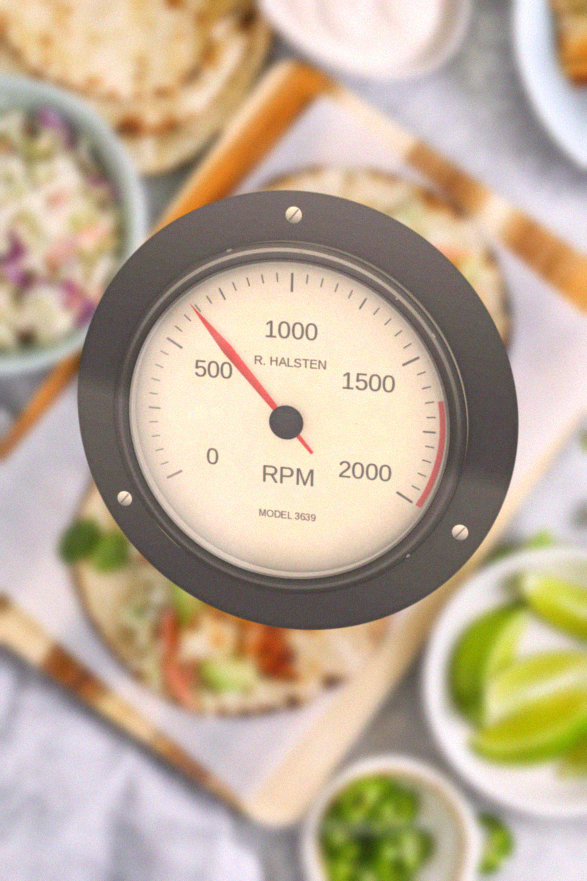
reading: 650 (rpm)
